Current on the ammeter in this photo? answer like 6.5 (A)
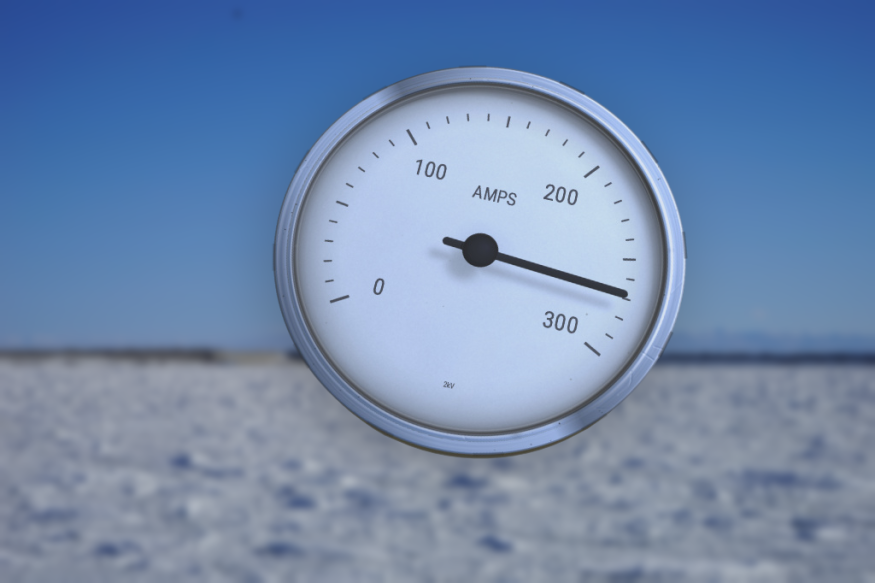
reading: 270 (A)
